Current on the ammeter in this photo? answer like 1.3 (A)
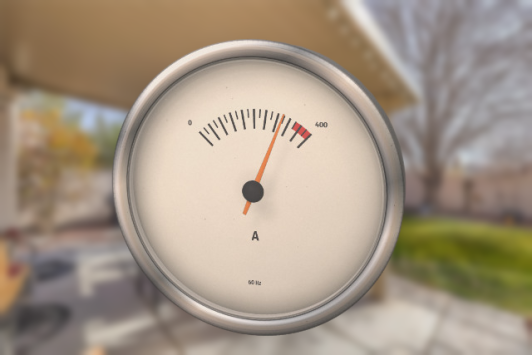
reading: 300 (A)
